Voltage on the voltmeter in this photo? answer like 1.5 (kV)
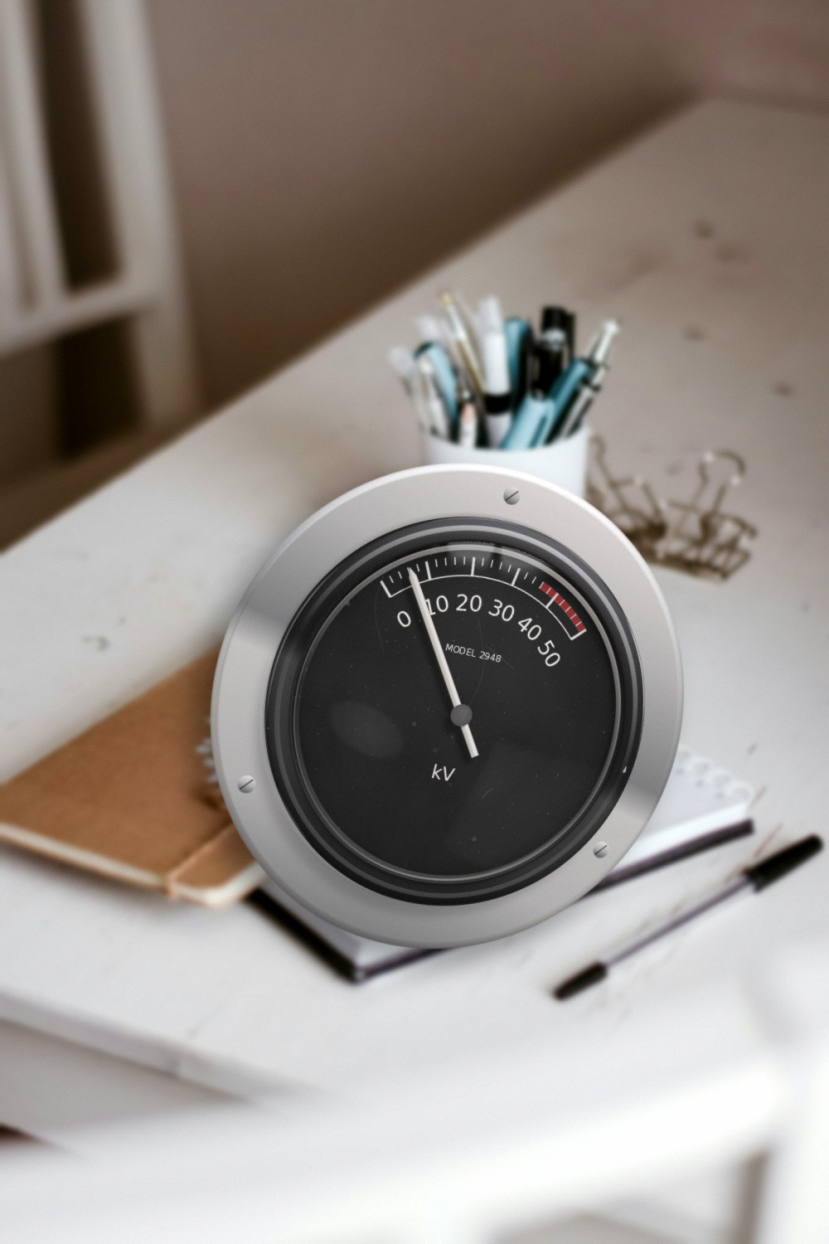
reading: 6 (kV)
